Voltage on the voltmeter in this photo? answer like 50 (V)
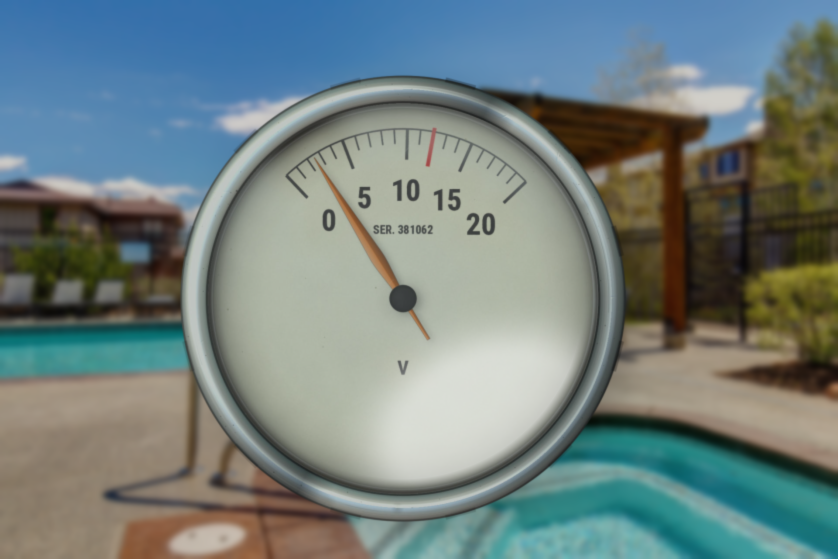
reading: 2.5 (V)
